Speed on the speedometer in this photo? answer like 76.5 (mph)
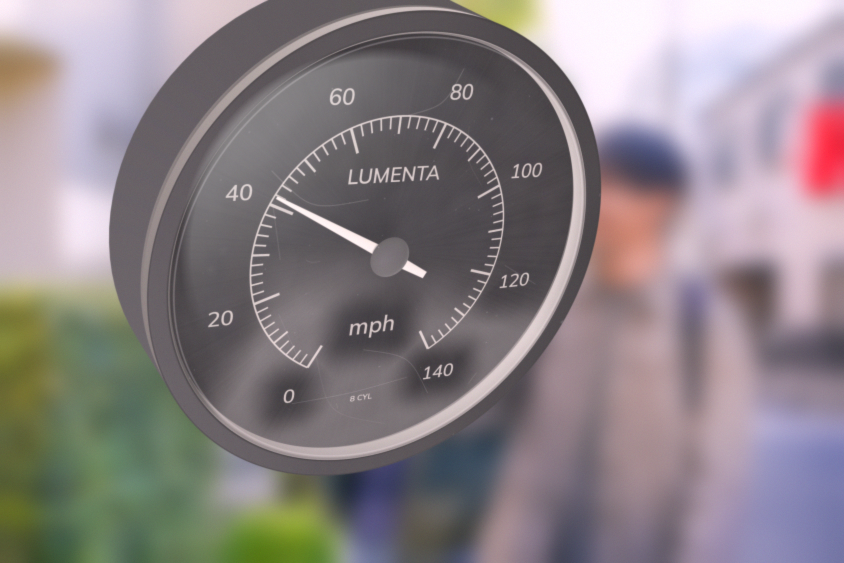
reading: 42 (mph)
